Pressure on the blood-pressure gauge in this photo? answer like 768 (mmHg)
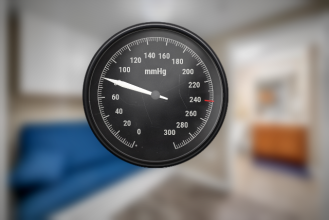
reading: 80 (mmHg)
